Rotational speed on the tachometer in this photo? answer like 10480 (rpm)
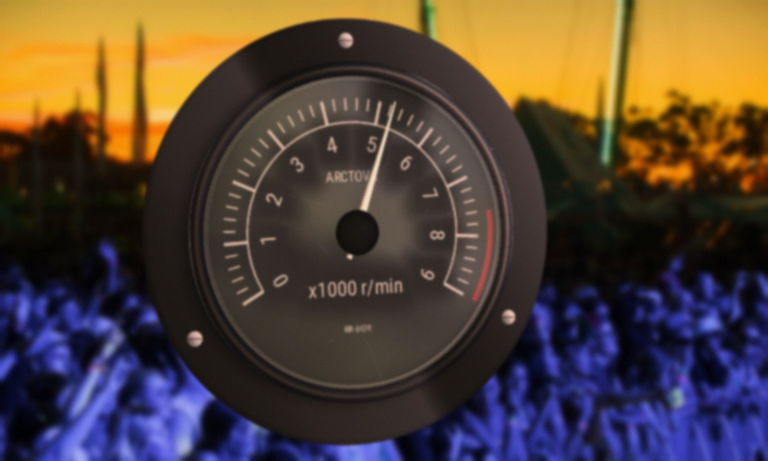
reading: 5200 (rpm)
